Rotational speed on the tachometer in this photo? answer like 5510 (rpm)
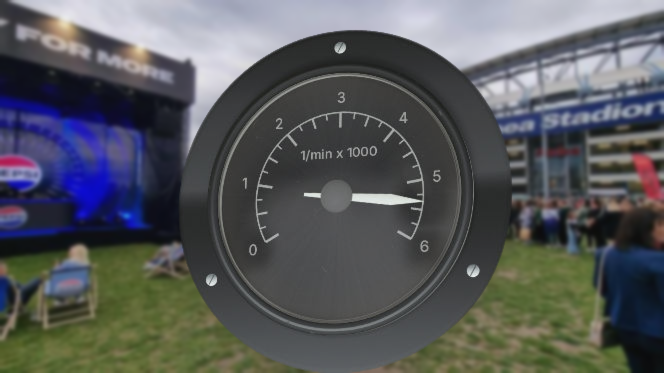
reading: 5375 (rpm)
